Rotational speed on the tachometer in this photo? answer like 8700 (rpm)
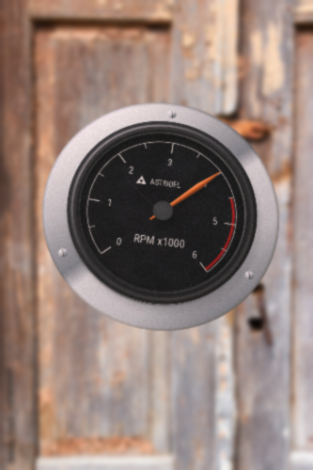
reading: 4000 (rpm)
